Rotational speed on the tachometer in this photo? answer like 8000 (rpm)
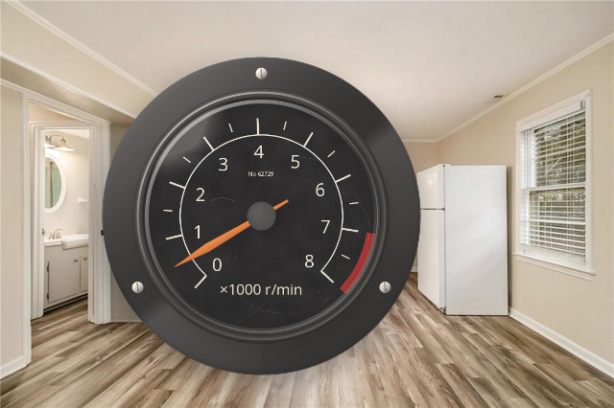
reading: 500 (rpm)
